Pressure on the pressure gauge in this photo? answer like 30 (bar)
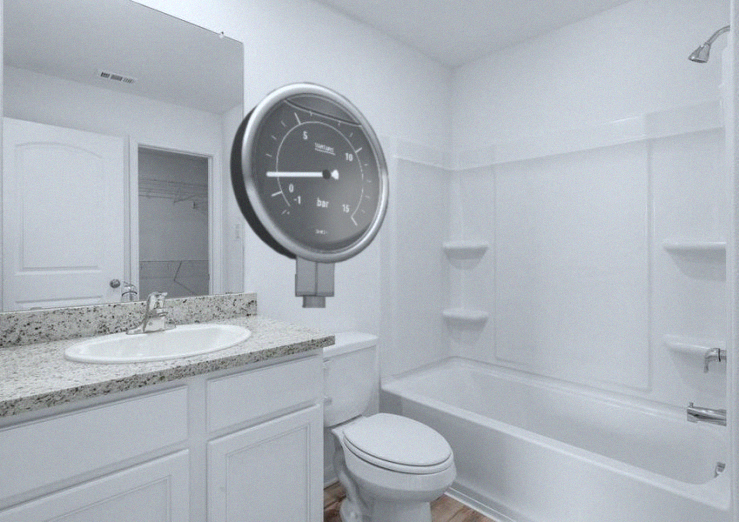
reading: 1 (bar)
